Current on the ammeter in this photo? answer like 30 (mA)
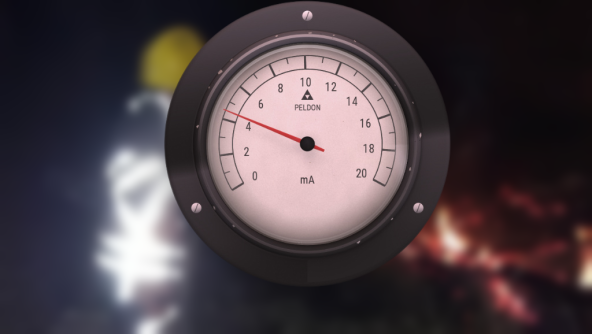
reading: 4.5 (mA)
